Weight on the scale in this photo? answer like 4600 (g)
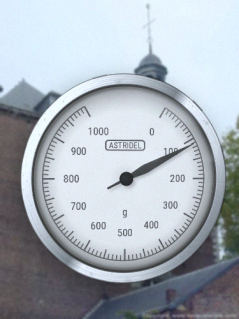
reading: 110 (g)
